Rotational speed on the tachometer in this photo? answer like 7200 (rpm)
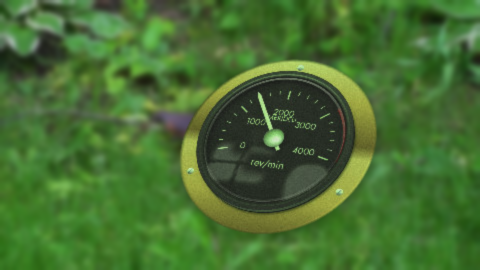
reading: 1400 (rpm)
